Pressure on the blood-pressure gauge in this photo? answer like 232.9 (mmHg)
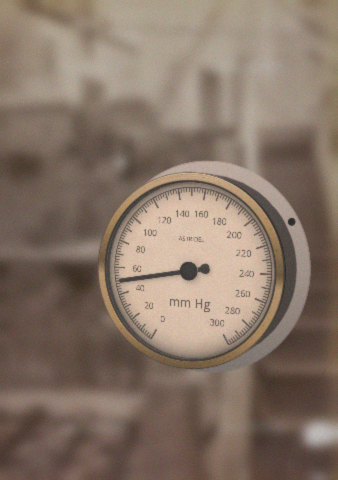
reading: 50 (mmHg)
